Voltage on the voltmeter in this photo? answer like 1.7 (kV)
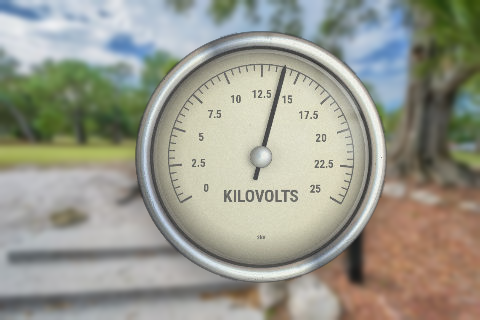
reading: 14 (kV)
